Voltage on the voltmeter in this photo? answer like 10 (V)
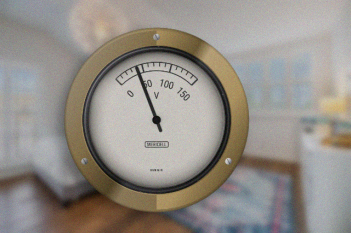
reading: 40 (V)
